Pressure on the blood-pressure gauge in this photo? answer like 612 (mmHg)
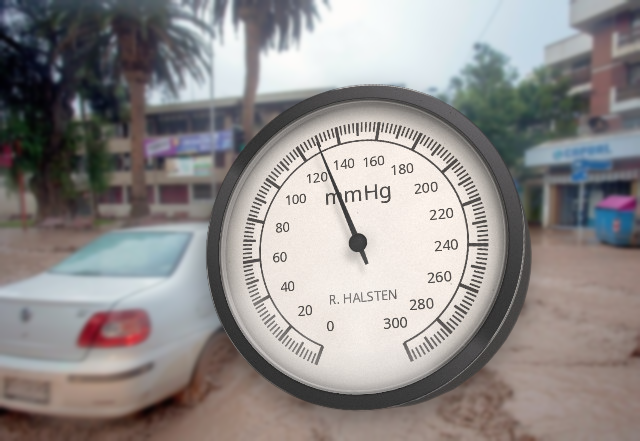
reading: 130 (mmHg)
